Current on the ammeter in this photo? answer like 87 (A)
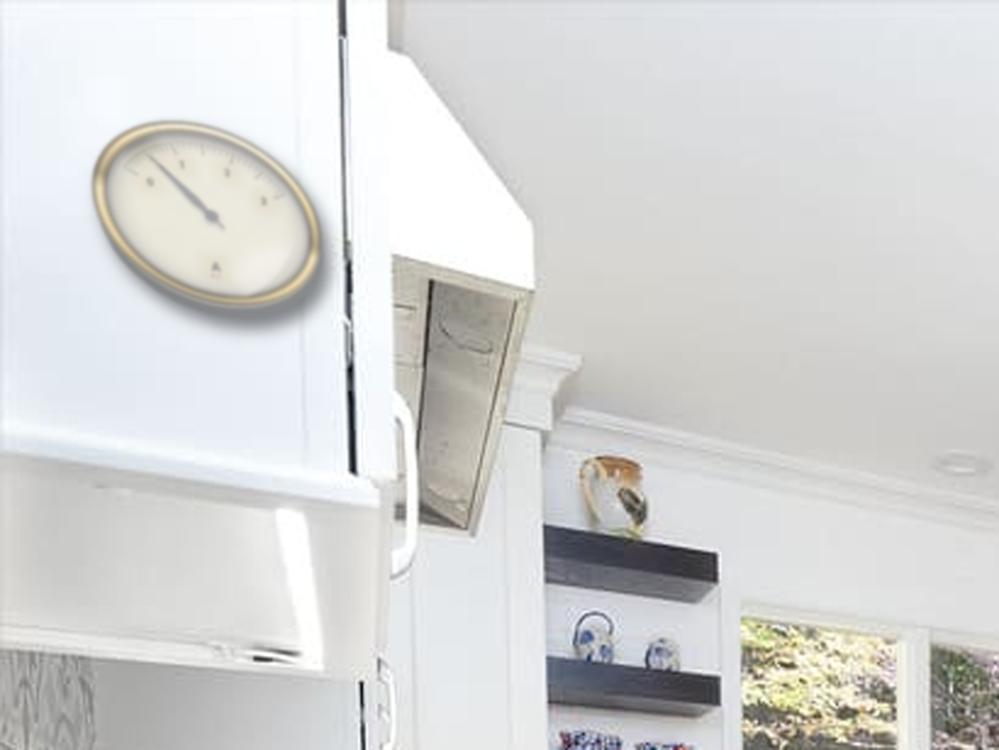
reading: 0.5 (A)
